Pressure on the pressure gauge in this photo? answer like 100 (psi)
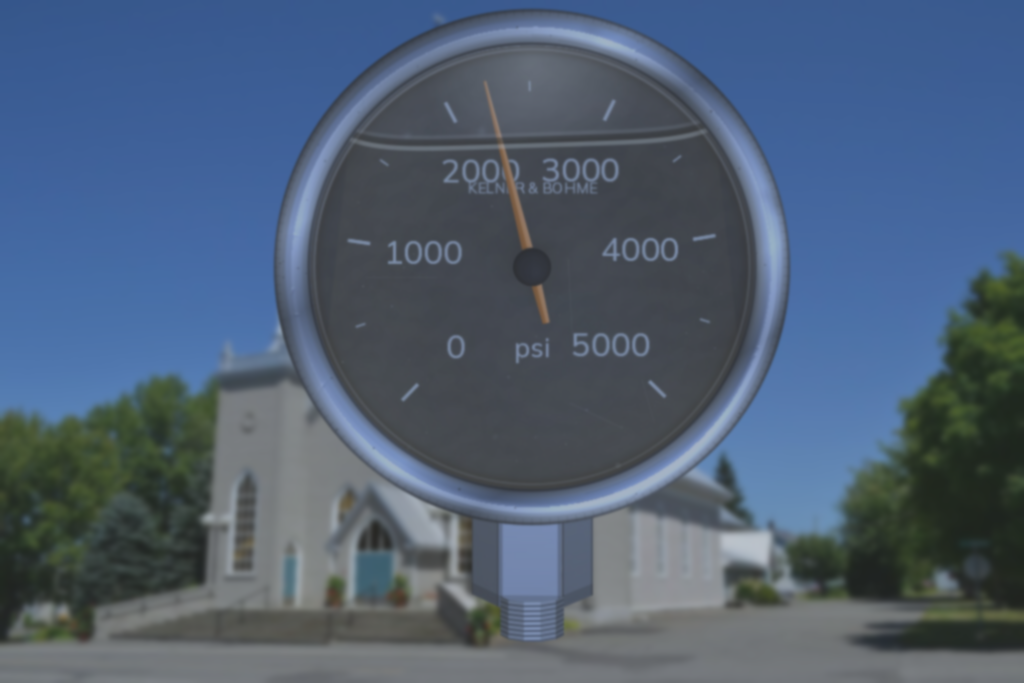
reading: 2250 (psi)
